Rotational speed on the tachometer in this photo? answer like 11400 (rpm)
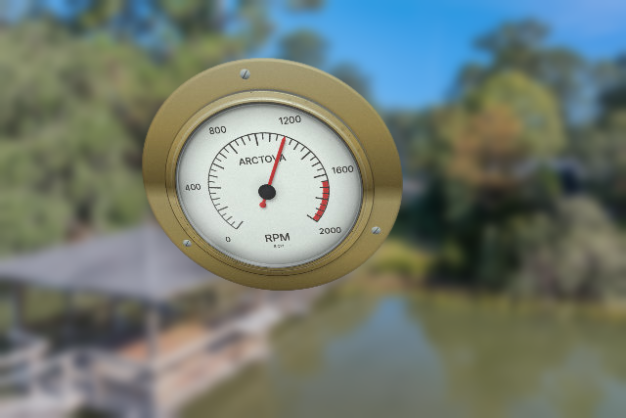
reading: 1200 (rpm)
